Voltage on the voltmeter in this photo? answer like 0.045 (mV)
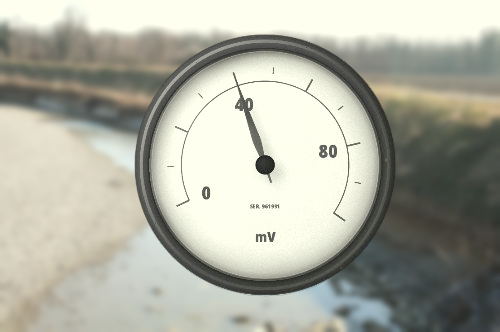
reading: 40 (mV)
